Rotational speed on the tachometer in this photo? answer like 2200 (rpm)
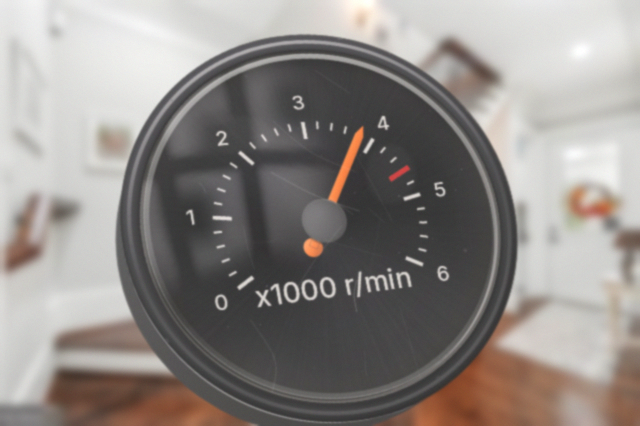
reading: 3800 (rpm)
